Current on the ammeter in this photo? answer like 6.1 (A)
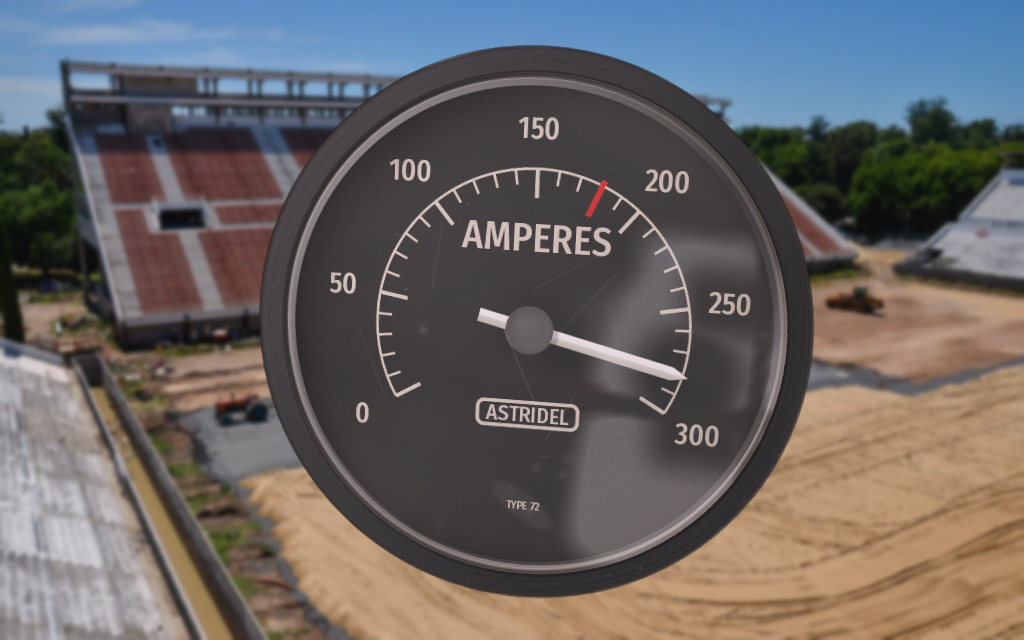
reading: 280 (A)
